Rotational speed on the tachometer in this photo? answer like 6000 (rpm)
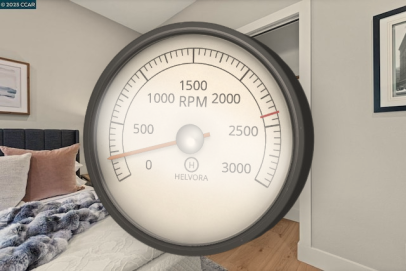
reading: 200 (rpm)
